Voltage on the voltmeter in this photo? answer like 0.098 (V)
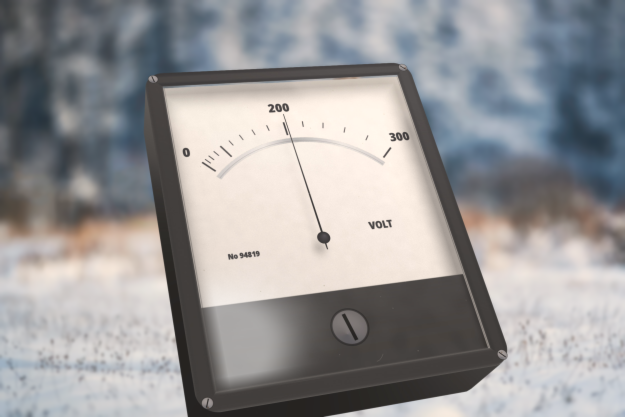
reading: 200 (V)
